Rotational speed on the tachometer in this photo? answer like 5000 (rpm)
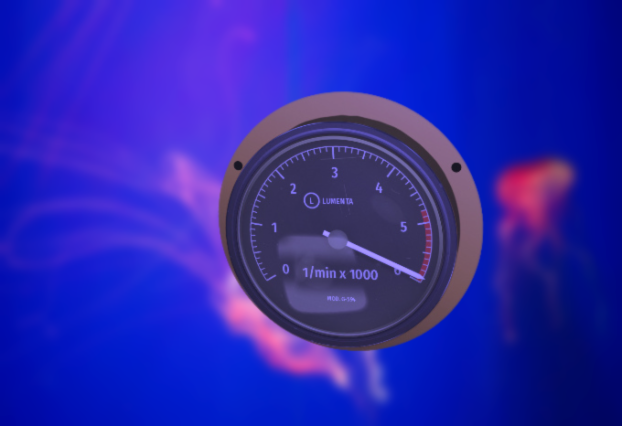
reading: 5900 (rpm)
